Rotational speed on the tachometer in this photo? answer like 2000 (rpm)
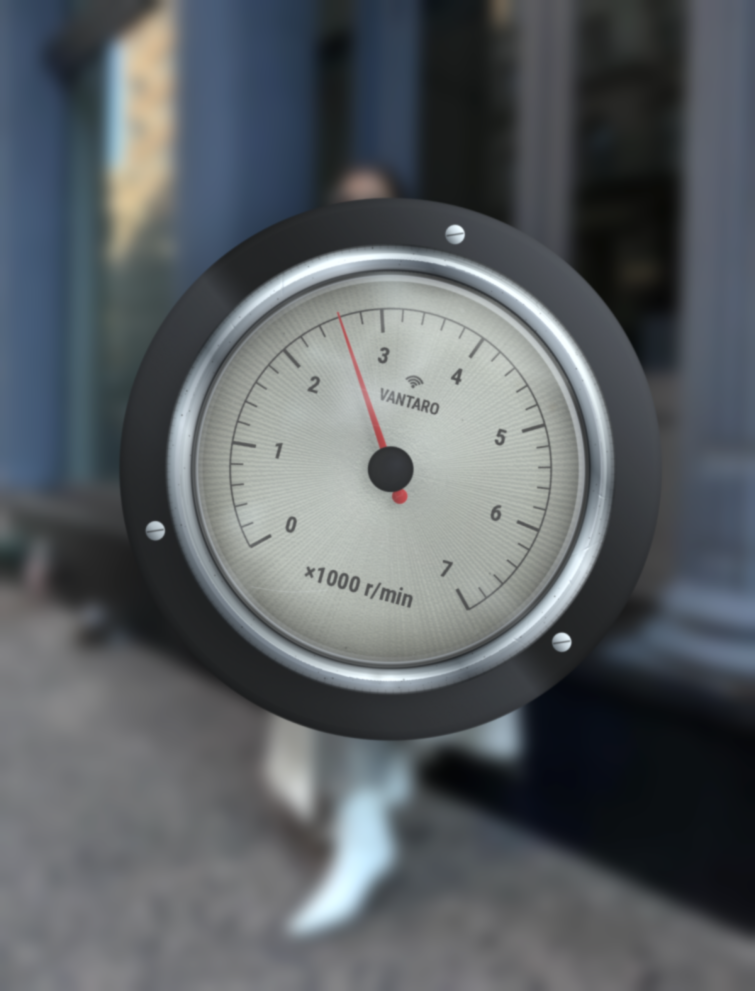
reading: 2600 (rpm)
